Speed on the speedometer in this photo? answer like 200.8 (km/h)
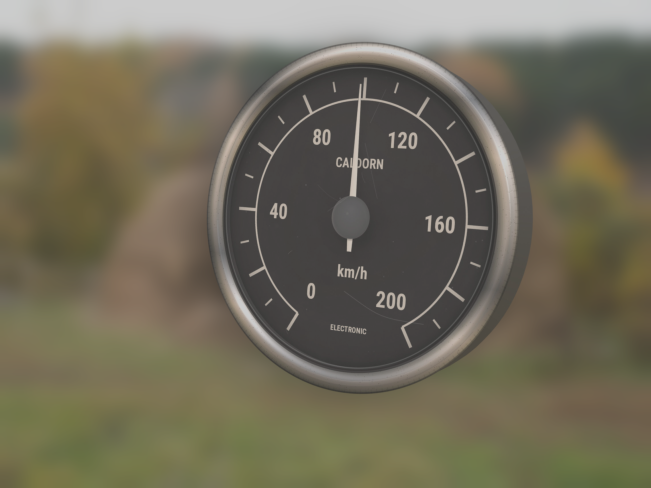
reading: 100 (km/h)
